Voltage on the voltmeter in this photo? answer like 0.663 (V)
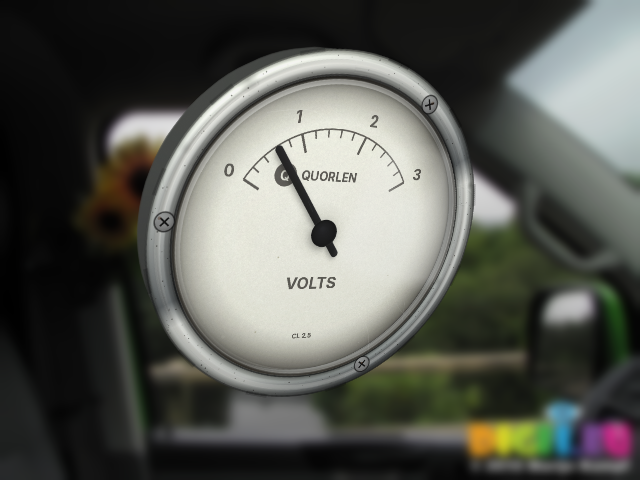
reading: 0.6 (V)
